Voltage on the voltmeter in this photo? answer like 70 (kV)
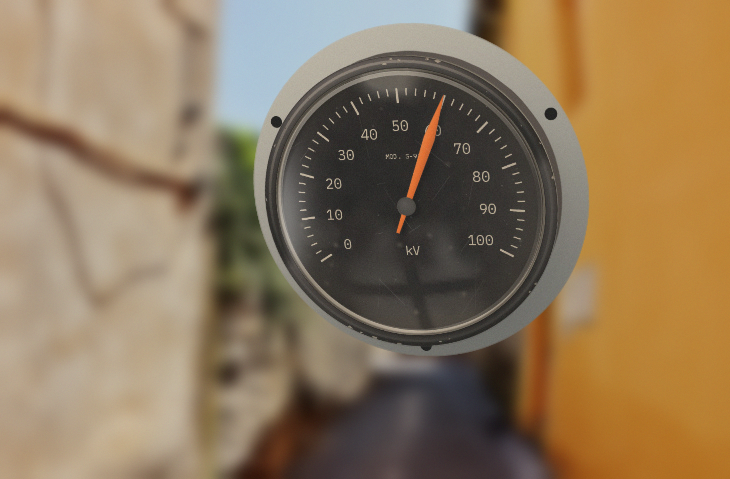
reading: 60 (kV)
